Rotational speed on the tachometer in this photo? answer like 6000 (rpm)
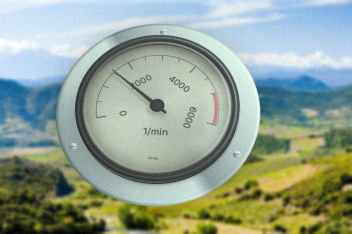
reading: 1500 (rpm)
